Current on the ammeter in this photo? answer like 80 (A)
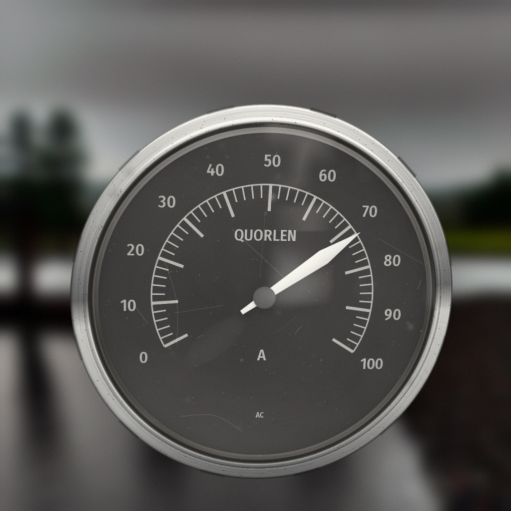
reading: 72 (A)
